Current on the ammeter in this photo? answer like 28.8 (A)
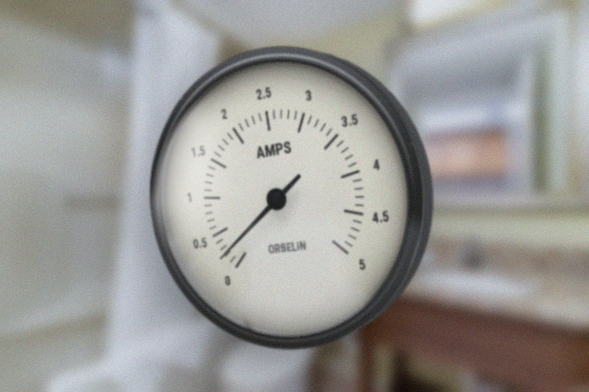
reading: 0.2 (A)
